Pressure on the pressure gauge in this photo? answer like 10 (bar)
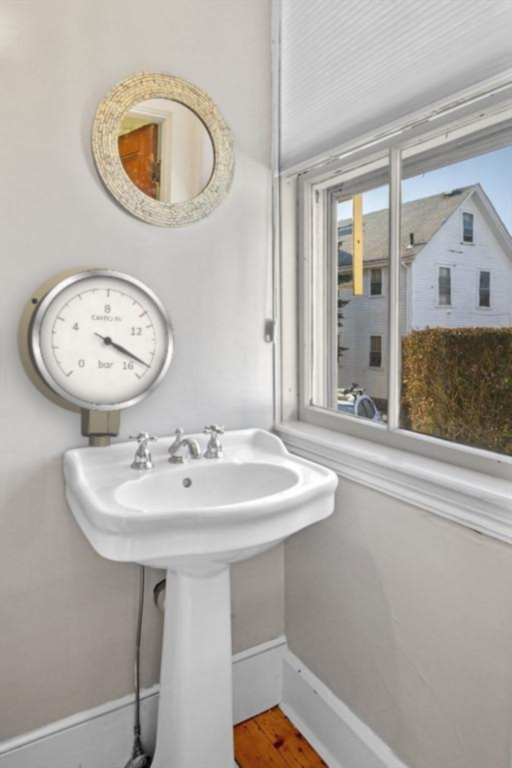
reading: 15 (bar)
